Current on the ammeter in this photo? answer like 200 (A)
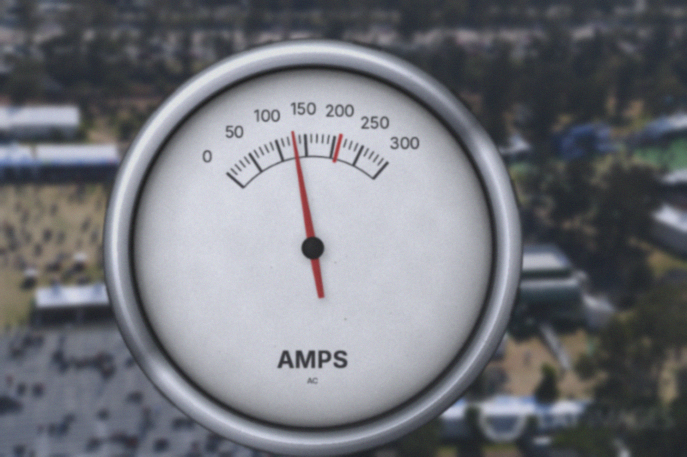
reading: 130 (A)
